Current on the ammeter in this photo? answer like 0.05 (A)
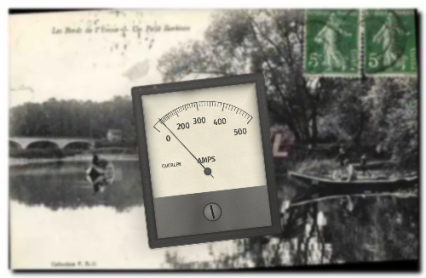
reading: 100 (A)
